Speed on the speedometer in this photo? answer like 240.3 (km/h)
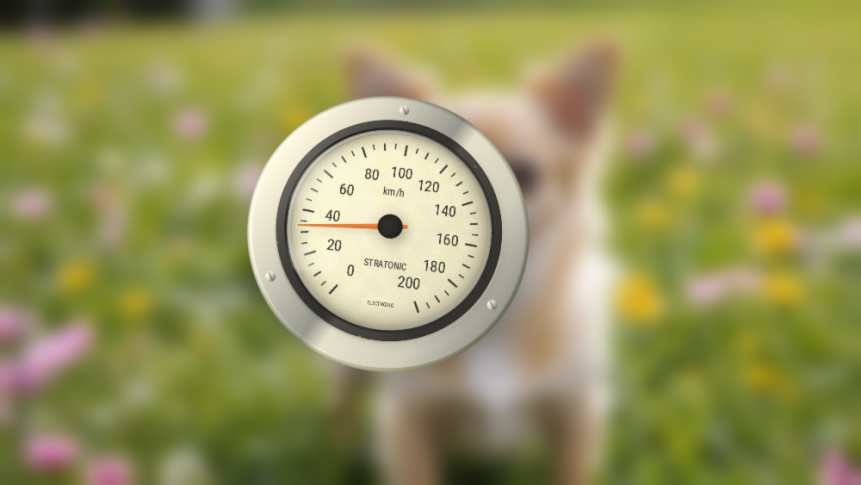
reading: 32.5 (km/h)
